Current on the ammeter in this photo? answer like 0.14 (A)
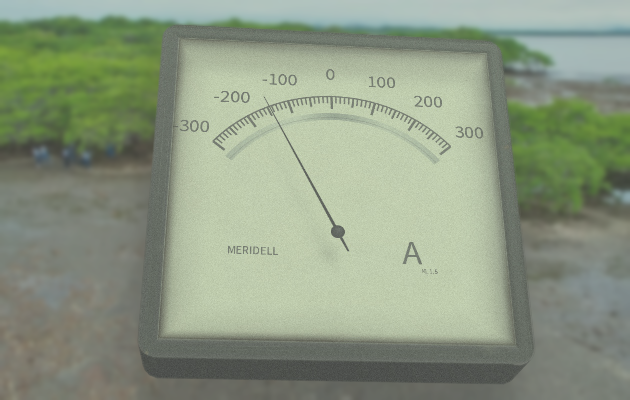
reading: -150 (A)
